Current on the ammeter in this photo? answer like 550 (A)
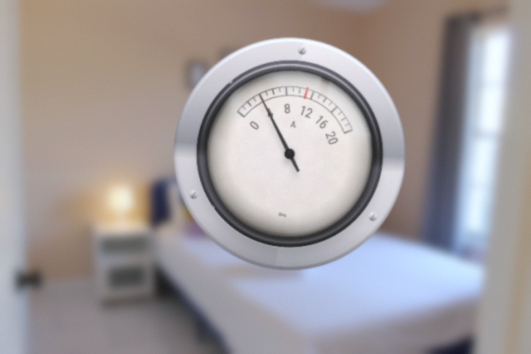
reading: 4 (A)
